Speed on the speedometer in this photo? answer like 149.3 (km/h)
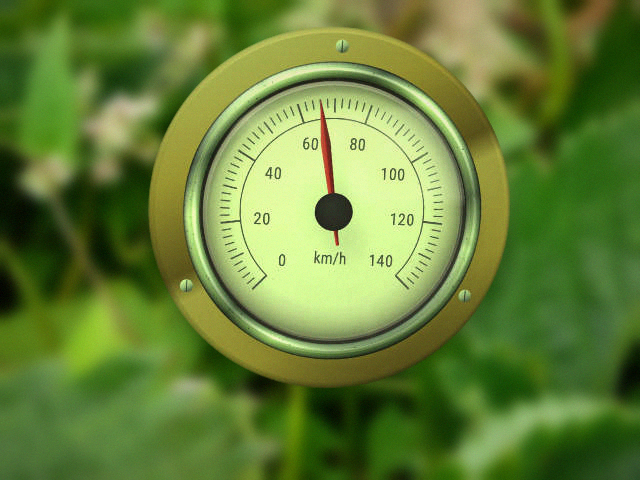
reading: 66 (km/h)
